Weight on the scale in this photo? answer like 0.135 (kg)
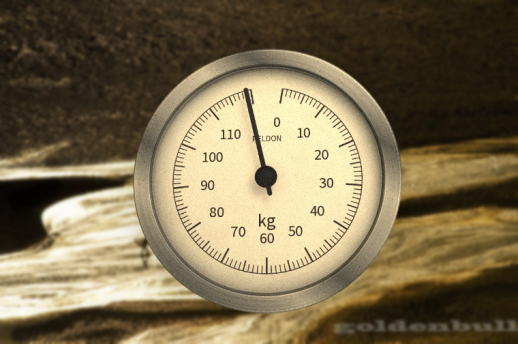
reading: 119 (kg)
